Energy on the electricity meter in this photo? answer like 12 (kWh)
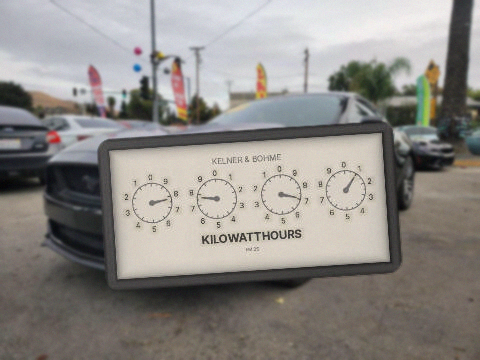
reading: 7771 (kWh)
